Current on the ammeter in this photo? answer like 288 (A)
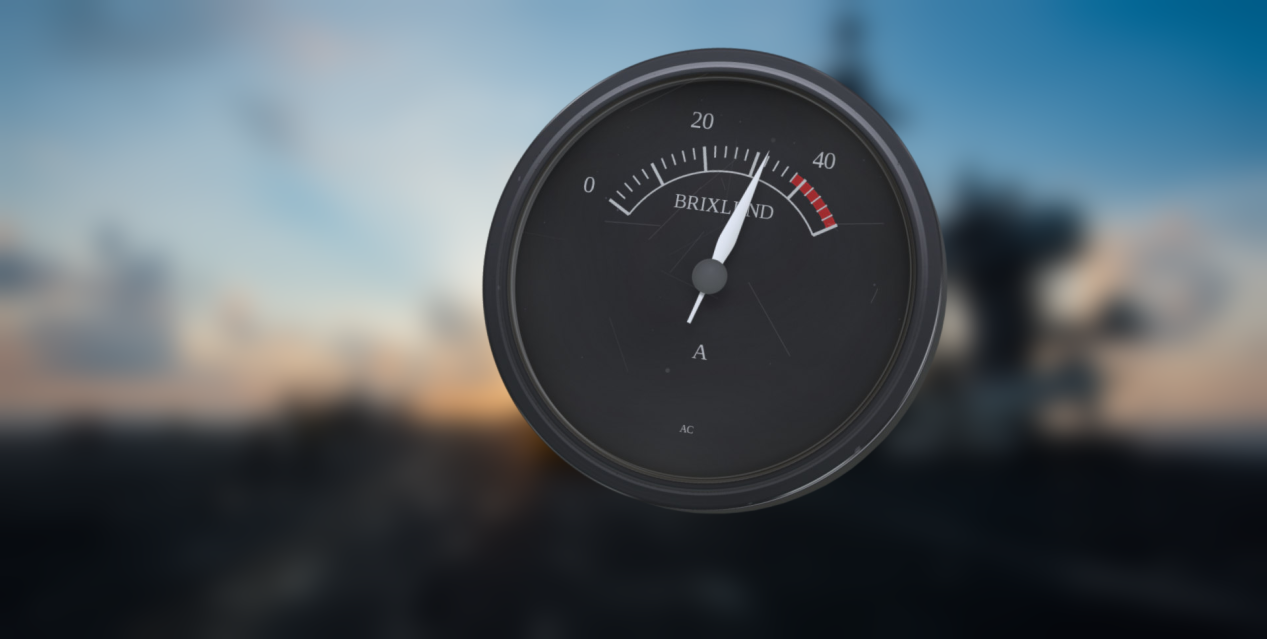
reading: 32 (A)
